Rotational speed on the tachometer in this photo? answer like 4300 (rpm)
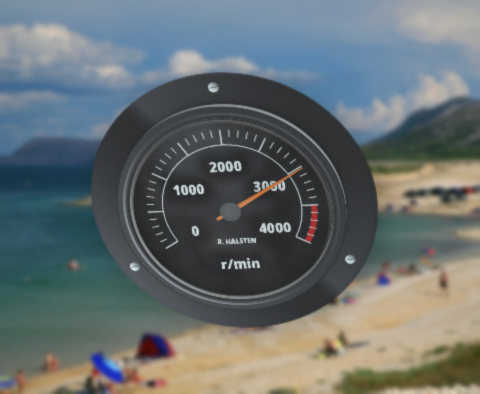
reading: 3000 (rpm)
